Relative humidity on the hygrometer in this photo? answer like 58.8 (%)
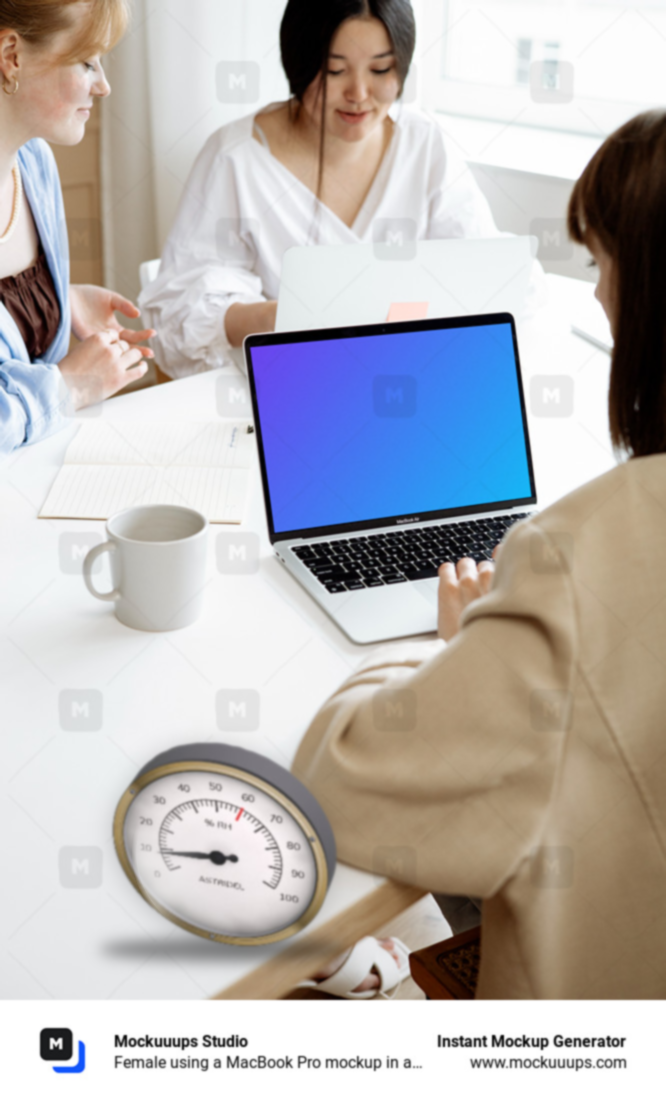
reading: 10 (%)
